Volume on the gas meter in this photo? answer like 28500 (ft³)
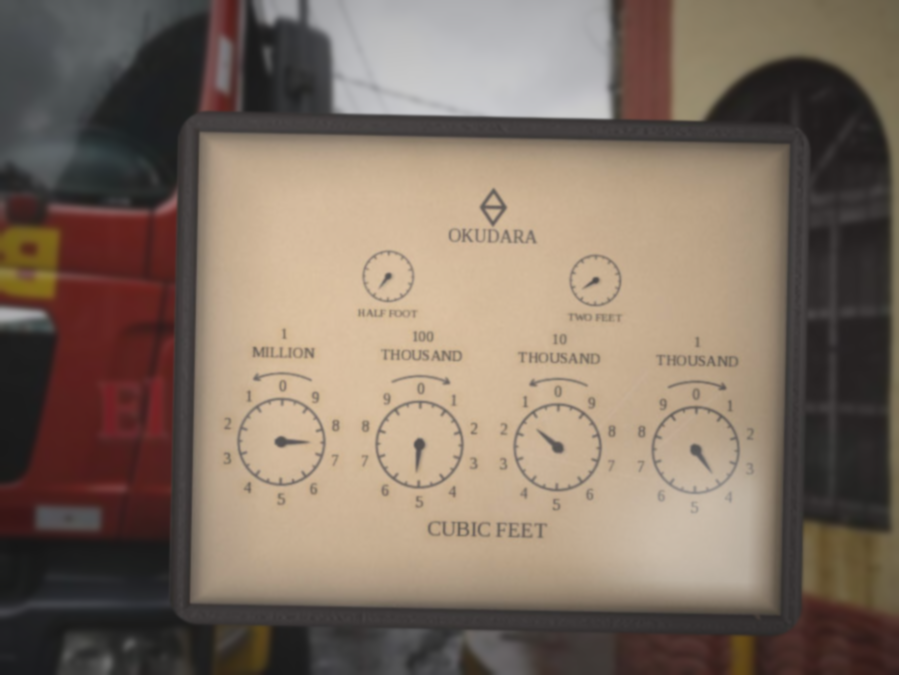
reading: 751400 (ft³)
